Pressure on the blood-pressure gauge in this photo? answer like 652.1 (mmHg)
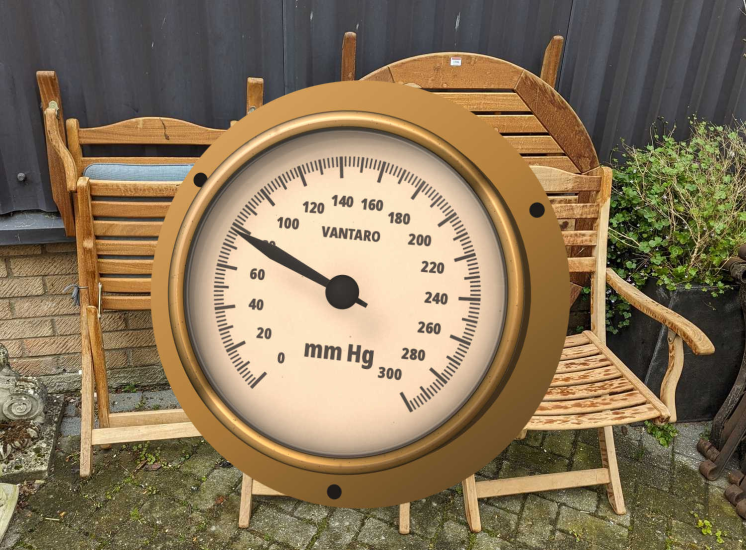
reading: 78 (mmHg)
